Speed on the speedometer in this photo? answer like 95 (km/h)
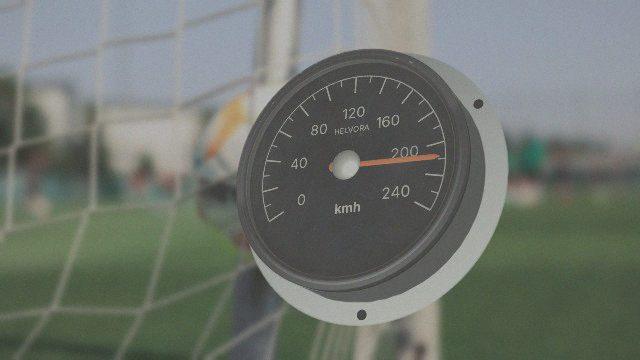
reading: 210 (km/h)
